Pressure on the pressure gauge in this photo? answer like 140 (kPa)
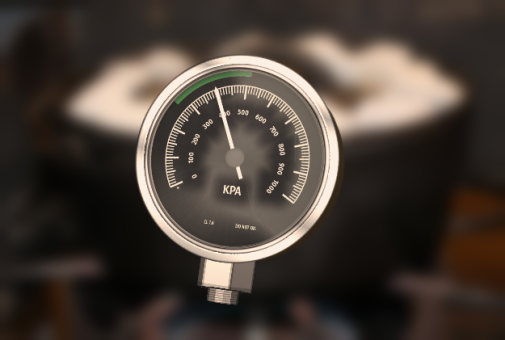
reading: 400 (kPa)
